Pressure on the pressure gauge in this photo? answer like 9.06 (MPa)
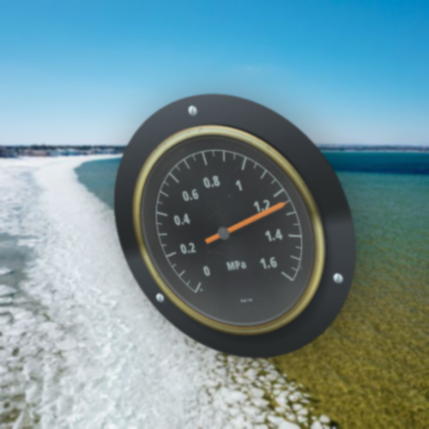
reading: 1.25 (MPa)
